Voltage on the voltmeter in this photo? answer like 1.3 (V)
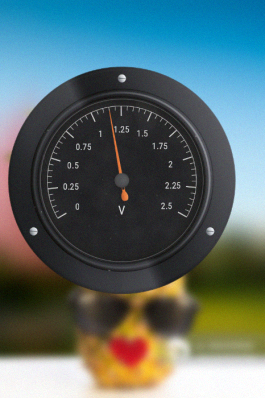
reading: 1.15 (V)
